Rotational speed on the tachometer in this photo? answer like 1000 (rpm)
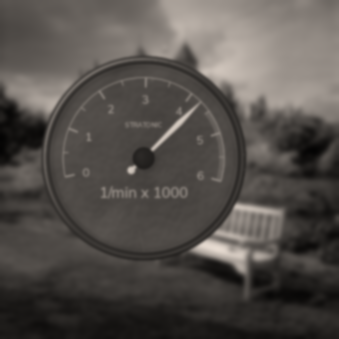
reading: 4250 (rpm)
